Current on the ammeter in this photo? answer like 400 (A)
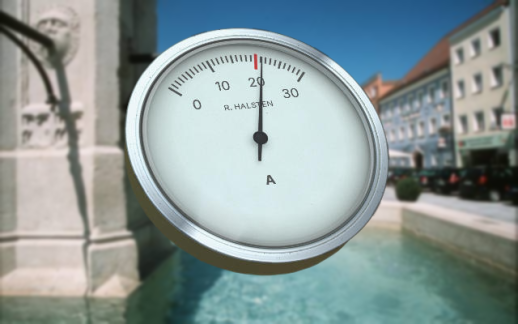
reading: 21 (A)
